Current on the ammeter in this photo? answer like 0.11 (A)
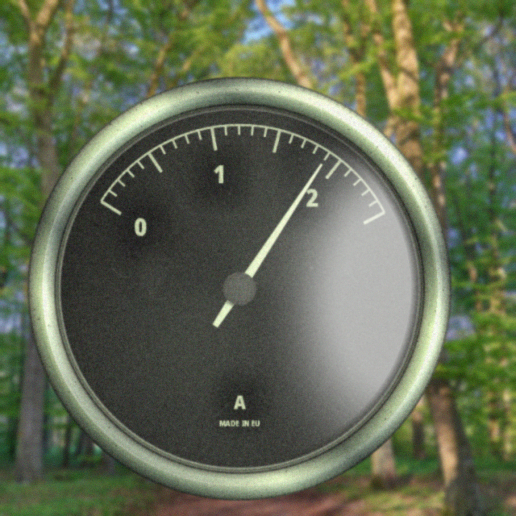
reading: 1.9 (A)
